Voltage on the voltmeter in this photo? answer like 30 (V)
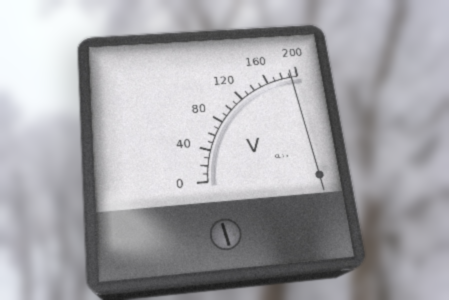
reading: 190 (V)
